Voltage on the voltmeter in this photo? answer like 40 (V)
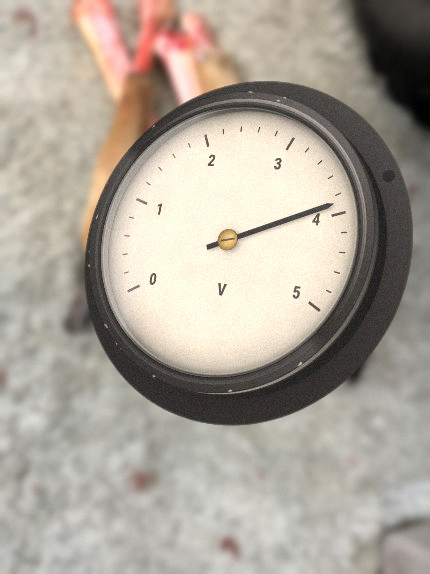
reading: 3.9 (V)
